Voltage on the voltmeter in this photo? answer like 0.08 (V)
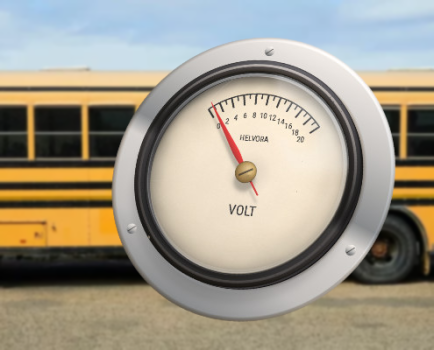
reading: 1 (V)
